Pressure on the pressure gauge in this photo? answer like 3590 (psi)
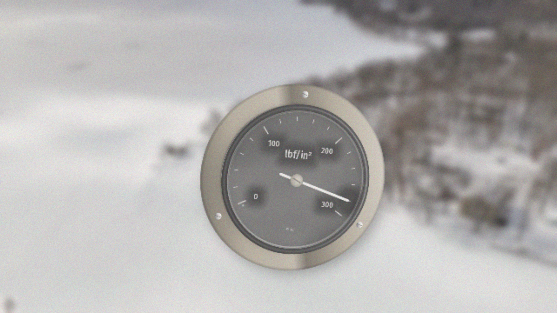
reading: 280 (psi)
